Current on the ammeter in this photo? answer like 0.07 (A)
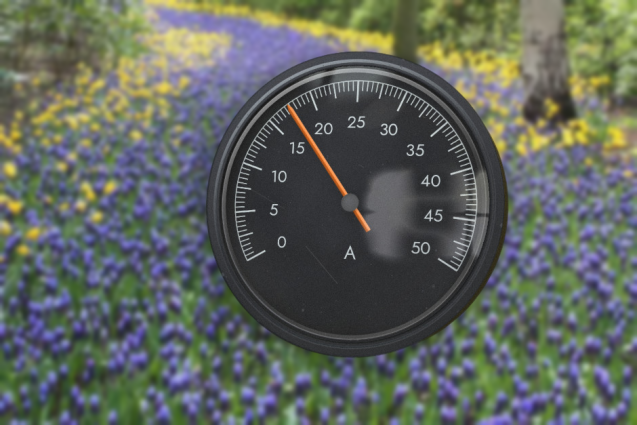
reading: 17.5 (A)
